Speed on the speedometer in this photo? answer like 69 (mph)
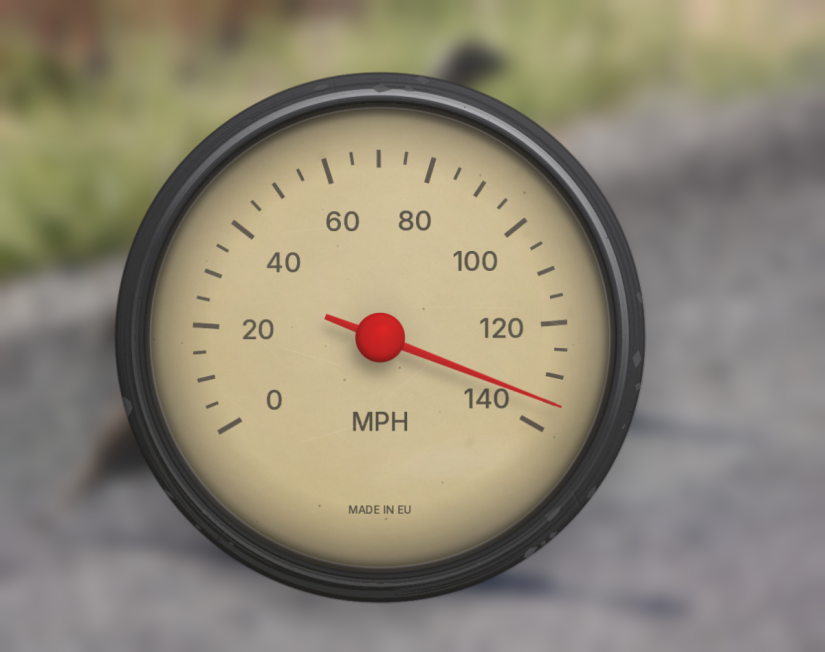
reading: 135 (mph)
